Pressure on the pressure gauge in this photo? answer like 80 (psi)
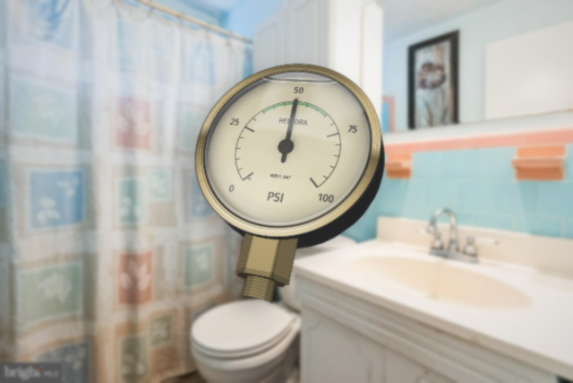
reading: 50 (psi)
